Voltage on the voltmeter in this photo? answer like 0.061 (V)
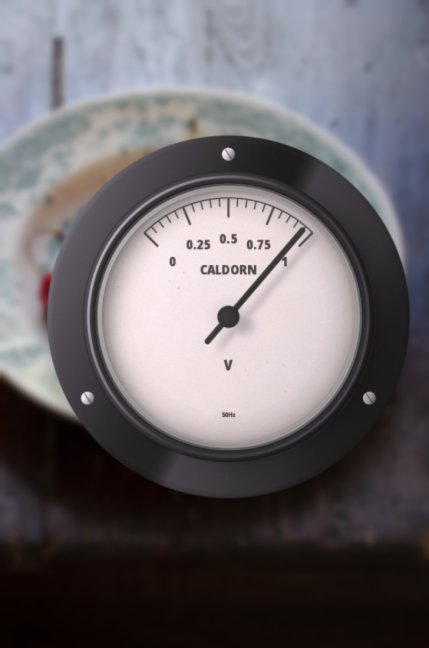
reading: 0.95 (V)
